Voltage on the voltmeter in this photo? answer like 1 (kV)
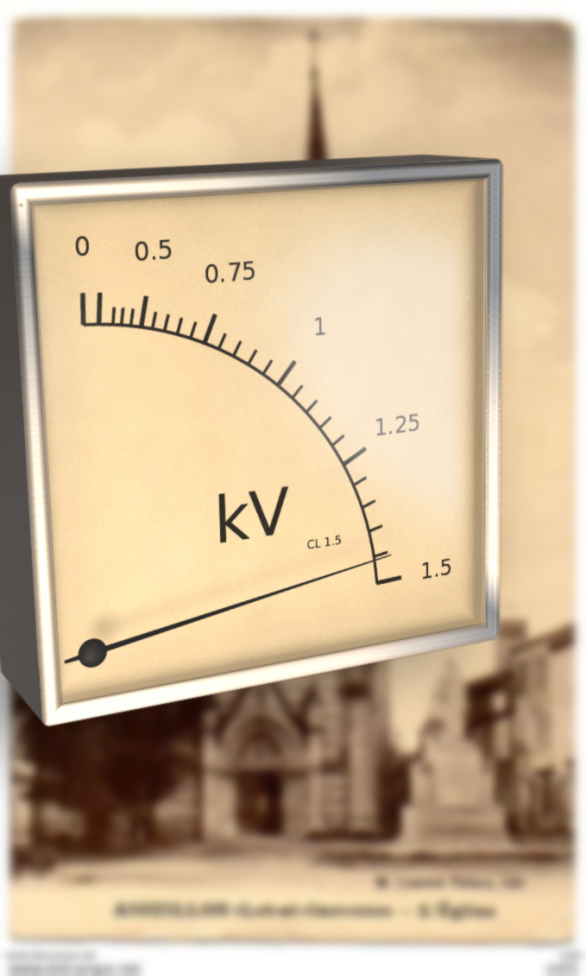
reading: 1.45 (kV)
